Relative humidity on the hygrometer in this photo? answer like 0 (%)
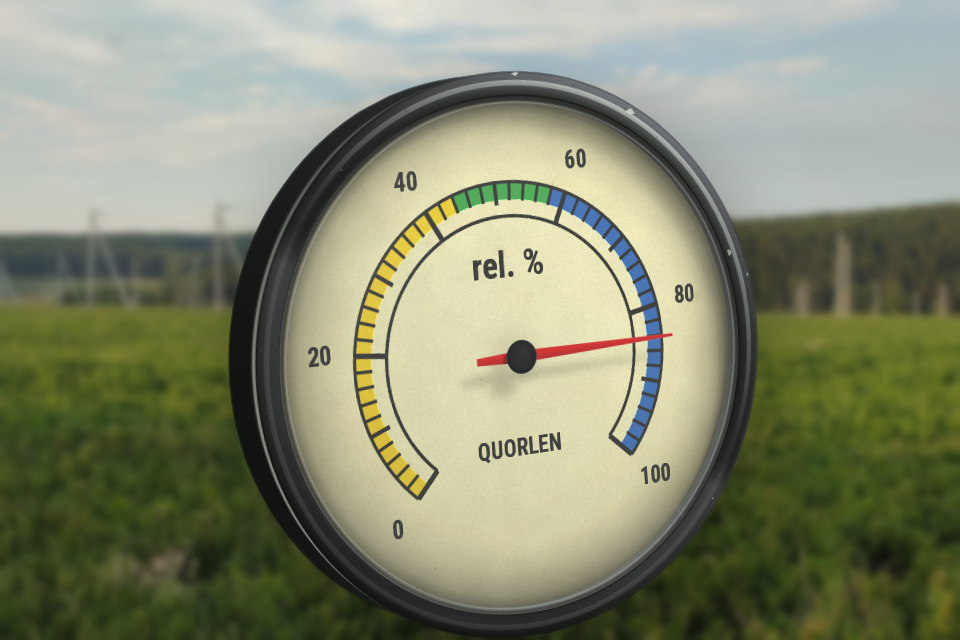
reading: 84 (%)
